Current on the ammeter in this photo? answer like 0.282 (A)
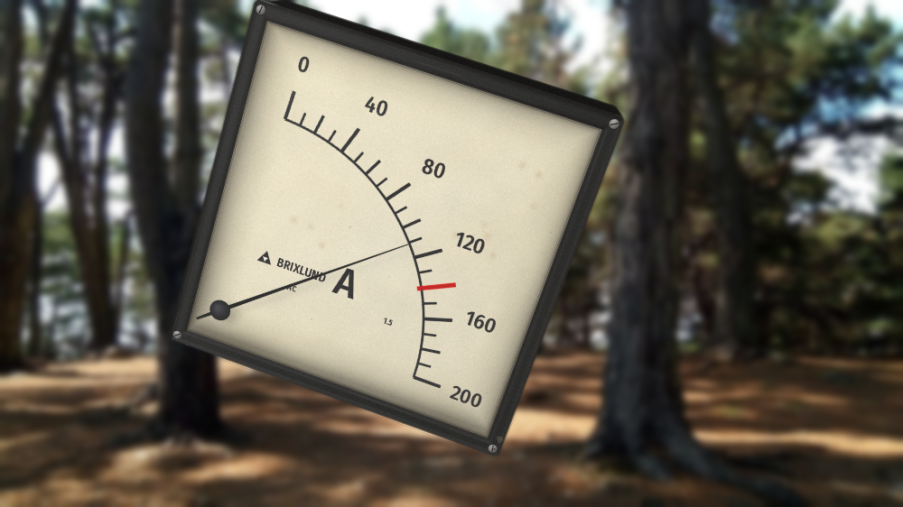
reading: 110 (A)
